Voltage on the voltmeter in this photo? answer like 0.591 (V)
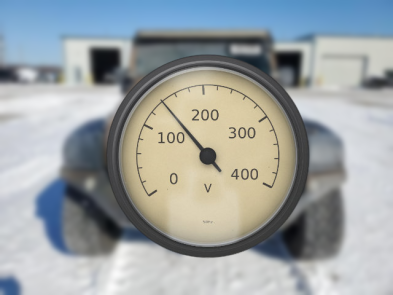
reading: 140 (V)
